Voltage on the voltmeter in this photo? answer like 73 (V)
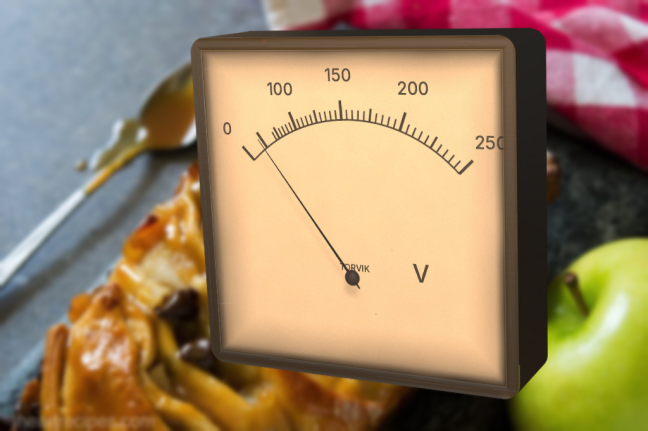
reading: 50 (V)
